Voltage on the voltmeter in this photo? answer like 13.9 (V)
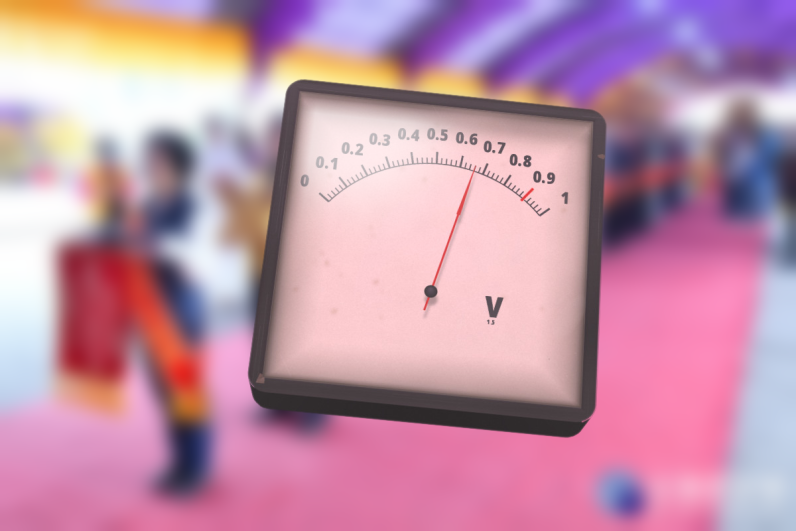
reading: 0.66 (V)
